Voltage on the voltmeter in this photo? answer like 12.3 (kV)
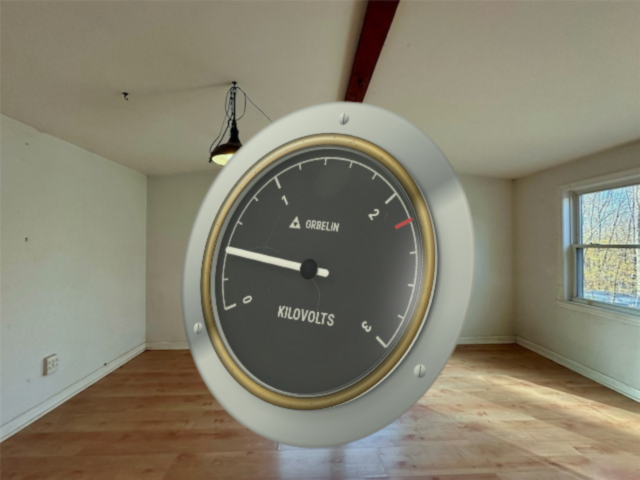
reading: 0.4 (kV)
